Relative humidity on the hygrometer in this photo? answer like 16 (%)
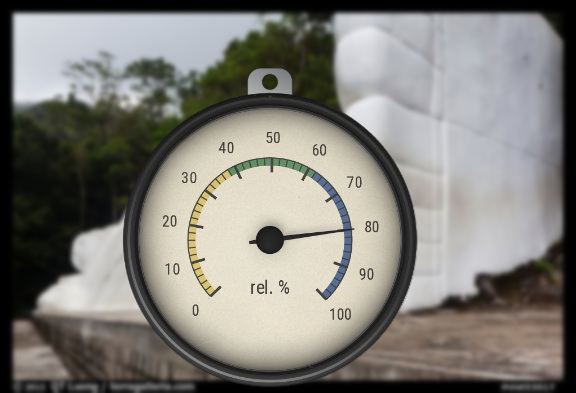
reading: 80 (%)
